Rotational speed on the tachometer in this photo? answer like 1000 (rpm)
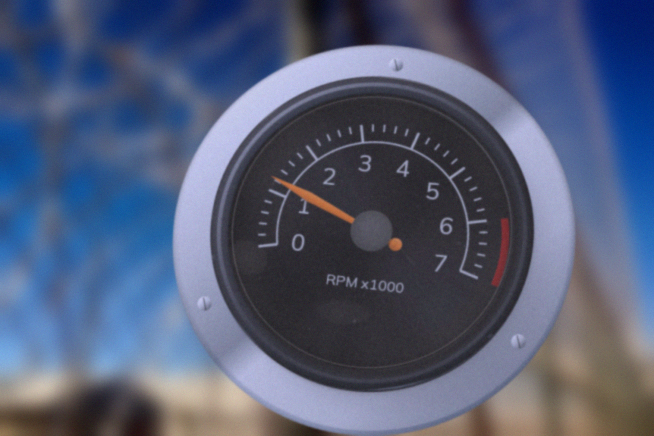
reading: 1200 (rpm)
